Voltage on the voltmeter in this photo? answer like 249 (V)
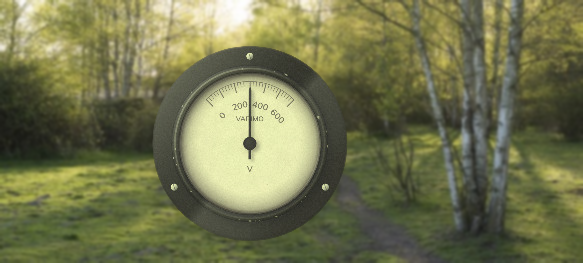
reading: 300 (V)
